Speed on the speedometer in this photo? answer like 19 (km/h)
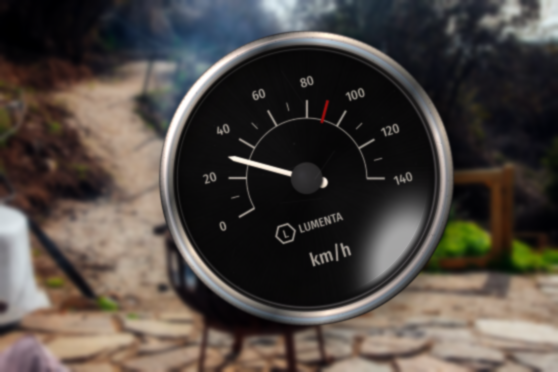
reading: 30 (km/h)
